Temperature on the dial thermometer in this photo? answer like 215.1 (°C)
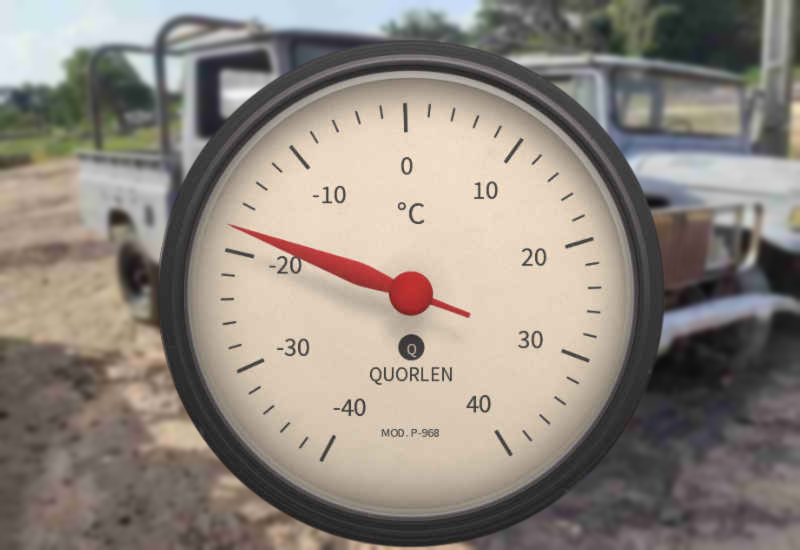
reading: -18 (°C)
